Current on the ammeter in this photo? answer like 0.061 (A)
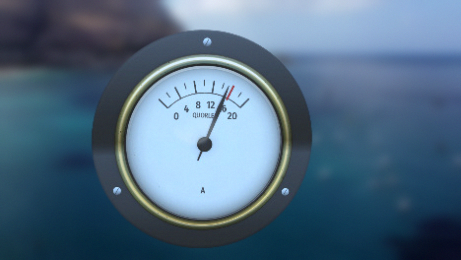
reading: 15 (A)
